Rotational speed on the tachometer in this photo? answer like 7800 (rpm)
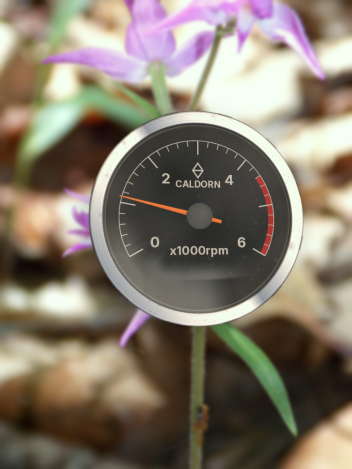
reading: 1100 (rpm)
